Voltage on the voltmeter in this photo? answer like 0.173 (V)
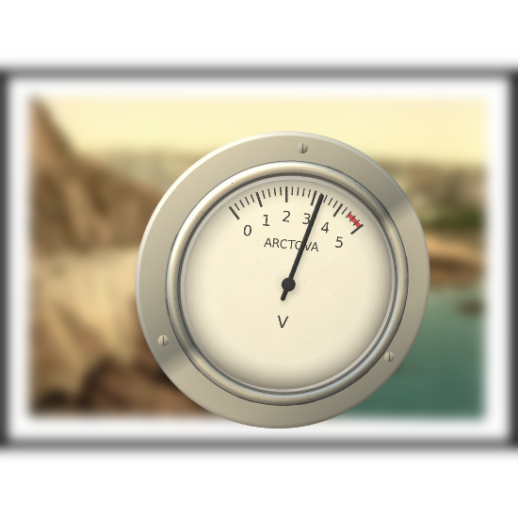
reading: 3.2 (V)
